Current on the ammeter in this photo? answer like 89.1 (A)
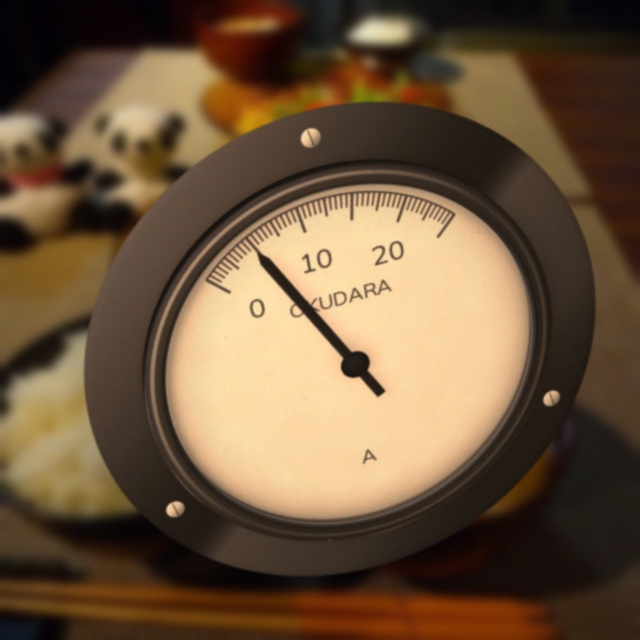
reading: 5 (A)
